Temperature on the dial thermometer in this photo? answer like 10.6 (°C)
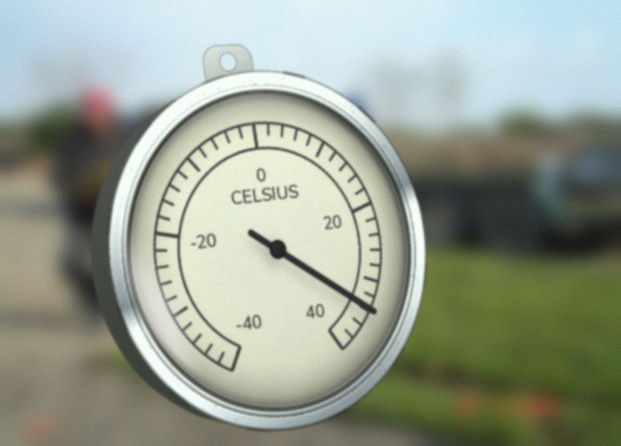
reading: 34 (°C)
